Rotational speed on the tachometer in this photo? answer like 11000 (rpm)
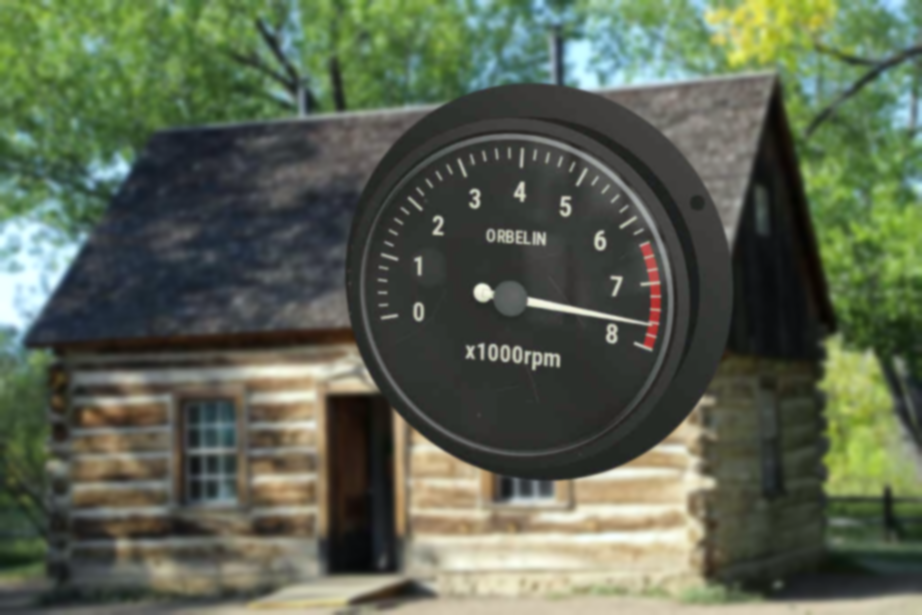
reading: 7600 (rpm)
